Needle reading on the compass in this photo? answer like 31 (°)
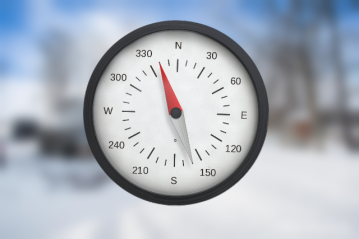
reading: 340 (°)
